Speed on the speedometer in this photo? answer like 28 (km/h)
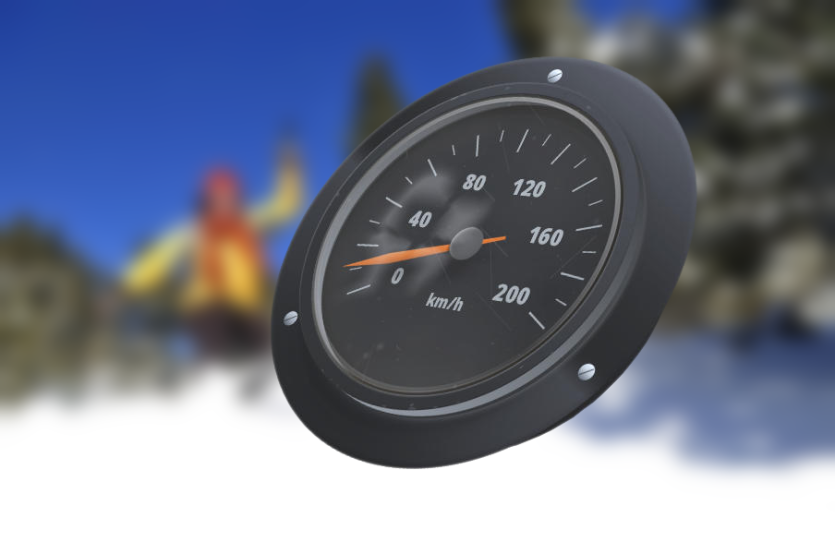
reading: 10 (km/h)
